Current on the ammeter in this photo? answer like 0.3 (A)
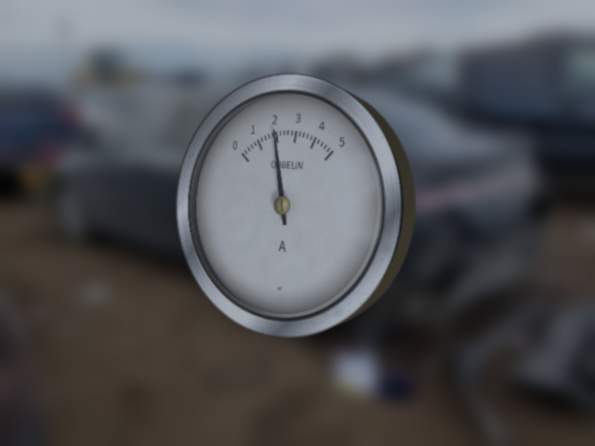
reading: 2 (A)
